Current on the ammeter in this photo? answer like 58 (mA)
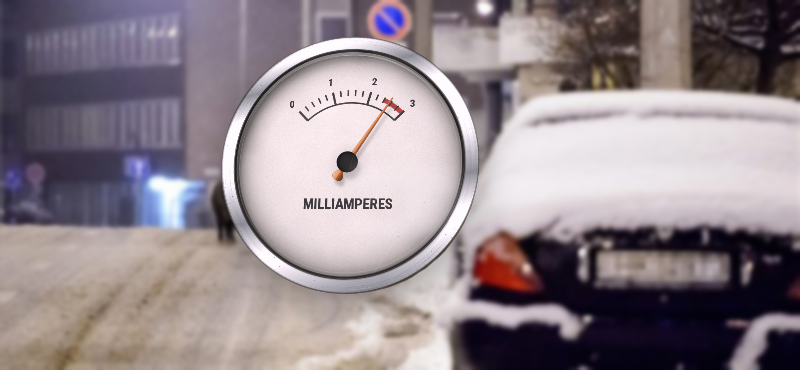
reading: 2.6 (mA)
